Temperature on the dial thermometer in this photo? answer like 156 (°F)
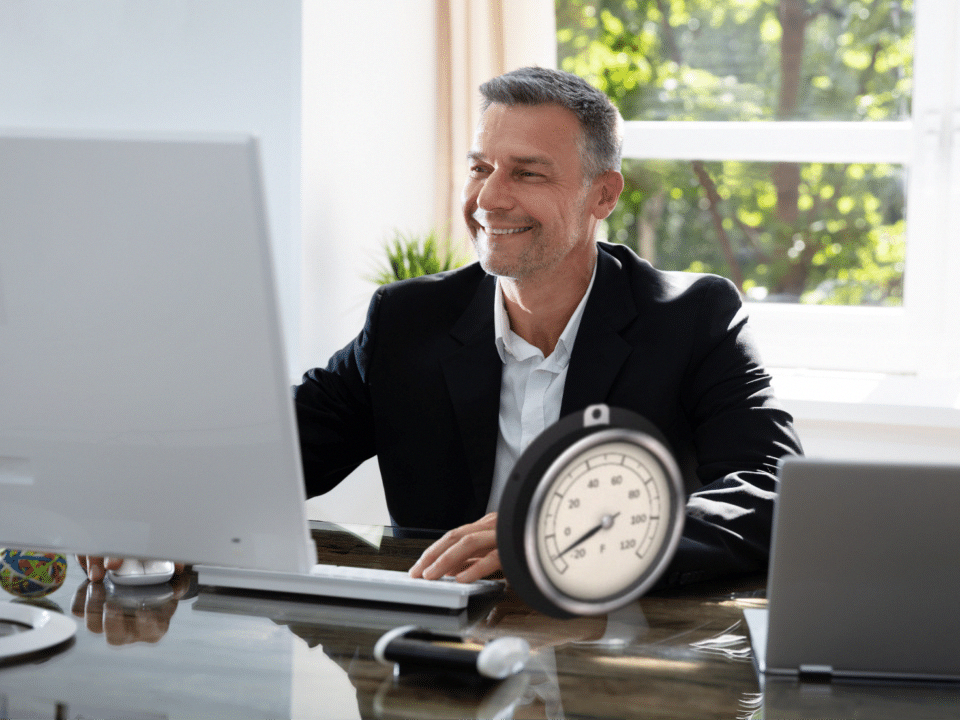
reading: -10 (°F)
